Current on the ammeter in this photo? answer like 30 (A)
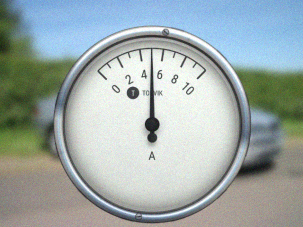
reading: 5 (A)
